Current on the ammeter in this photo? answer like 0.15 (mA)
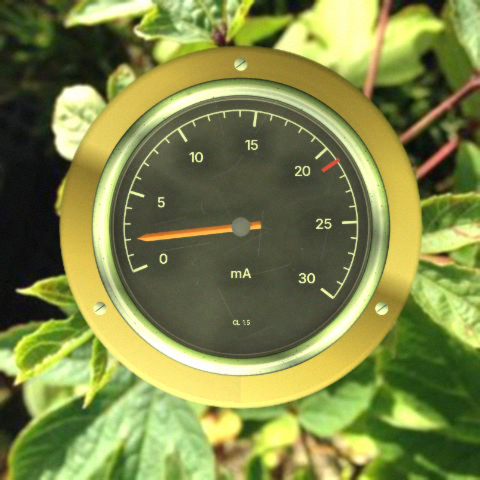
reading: 2 (mA)
